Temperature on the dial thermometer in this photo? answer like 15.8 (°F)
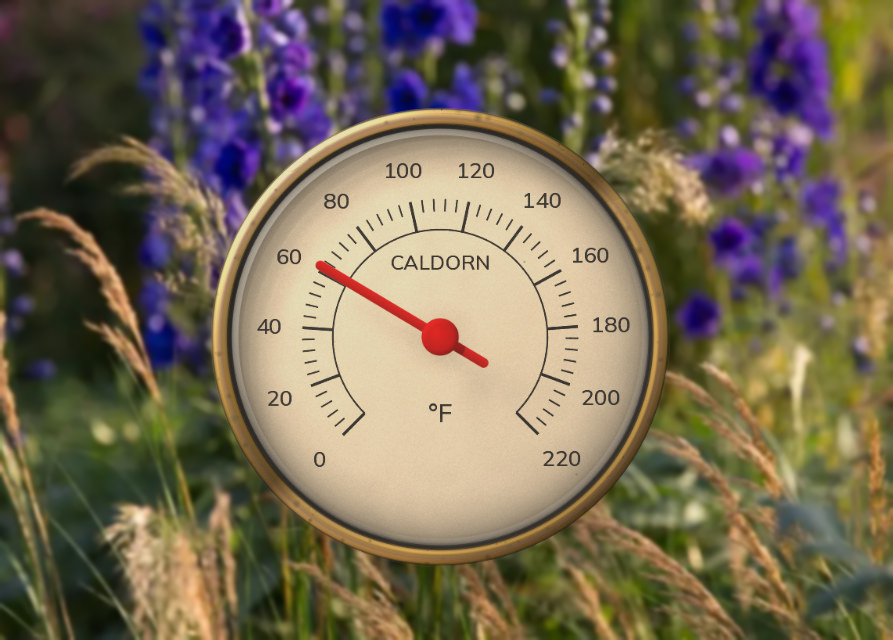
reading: 62 (°F)
